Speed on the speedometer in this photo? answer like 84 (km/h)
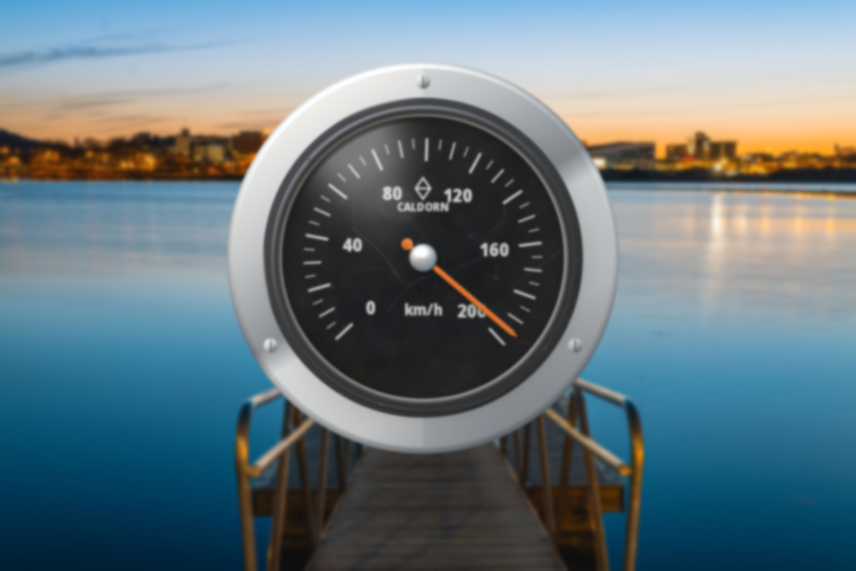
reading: 195 (km/h)
